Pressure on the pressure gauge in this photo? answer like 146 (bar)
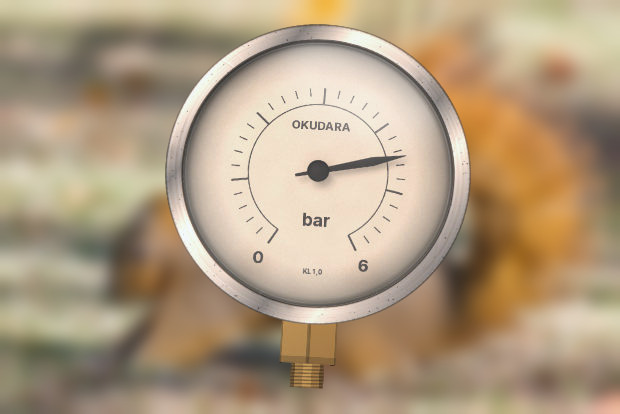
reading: 4.5 (bar)
